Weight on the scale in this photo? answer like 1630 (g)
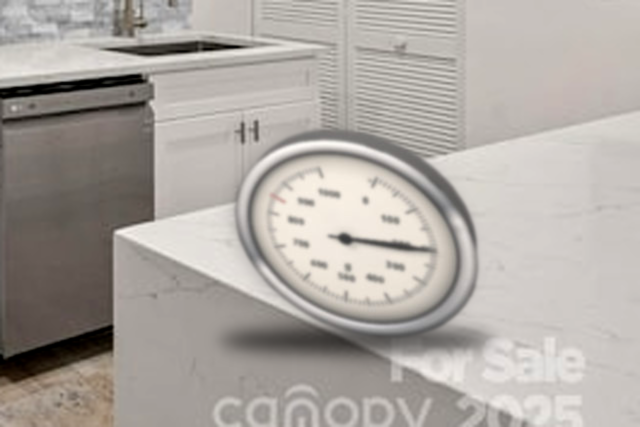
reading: 200 (g)
